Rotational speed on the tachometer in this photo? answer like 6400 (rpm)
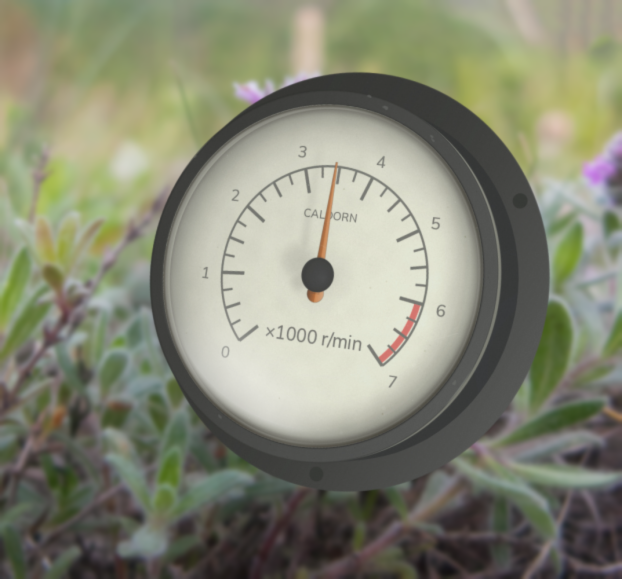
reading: 3500 (rpm)
